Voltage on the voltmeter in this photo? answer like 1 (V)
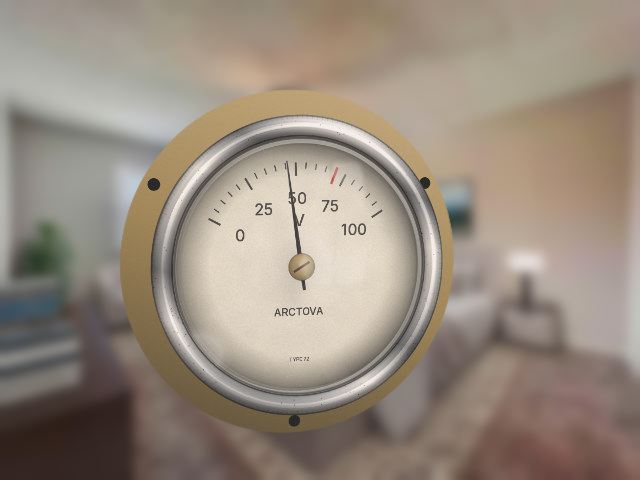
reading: 45 (V)
